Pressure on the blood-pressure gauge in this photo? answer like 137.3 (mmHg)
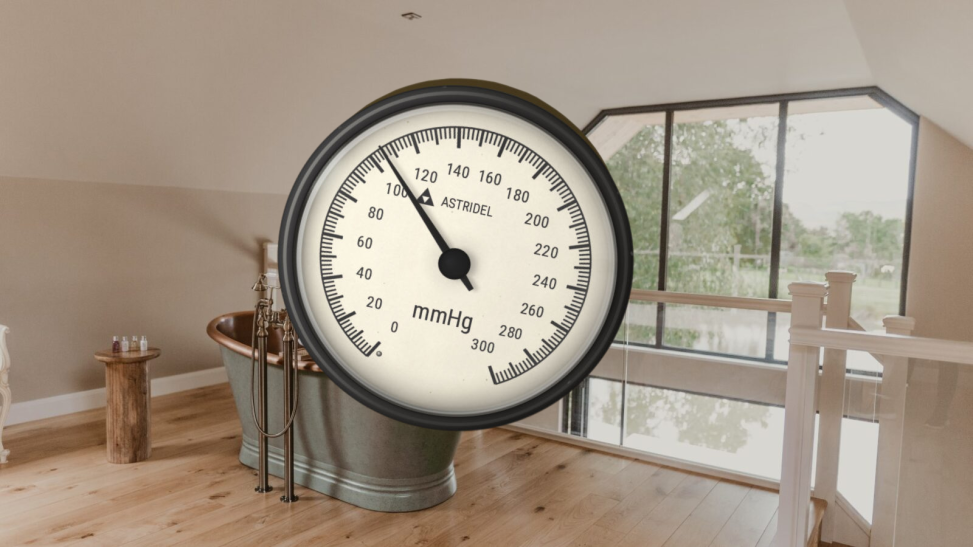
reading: 106 (mmHg)
